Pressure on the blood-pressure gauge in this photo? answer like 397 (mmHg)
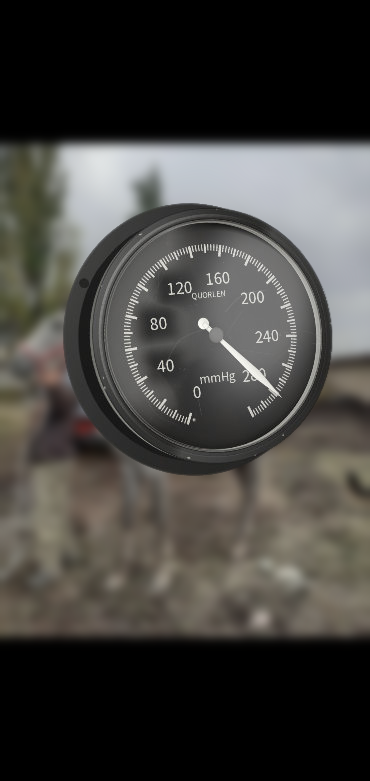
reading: 280 (mmHg)
